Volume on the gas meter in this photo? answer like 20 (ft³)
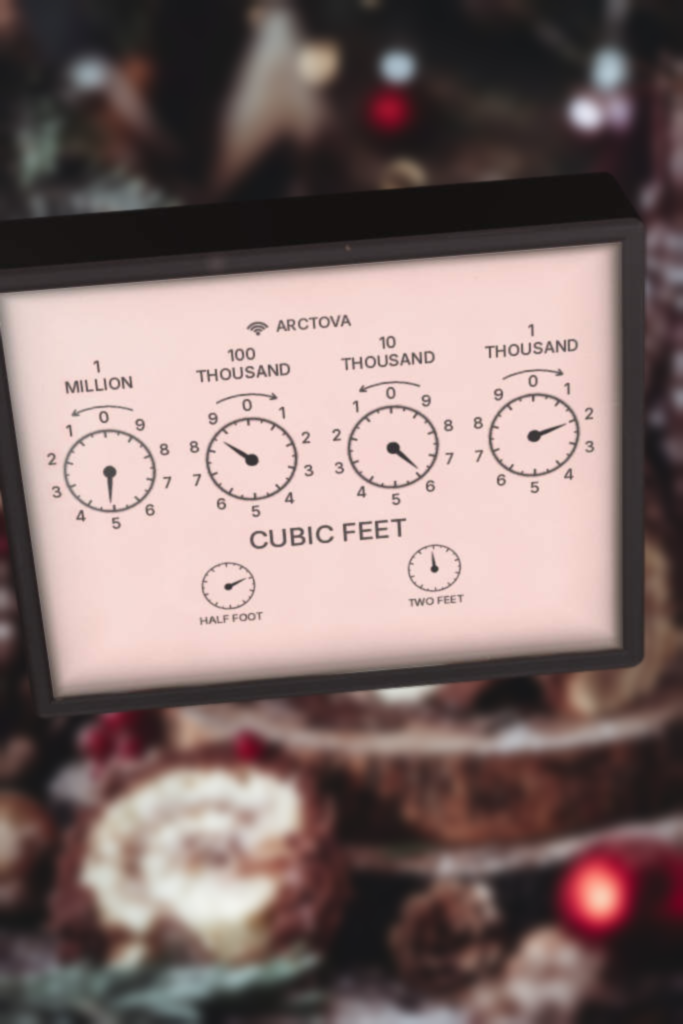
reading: 486200 (ft³)
